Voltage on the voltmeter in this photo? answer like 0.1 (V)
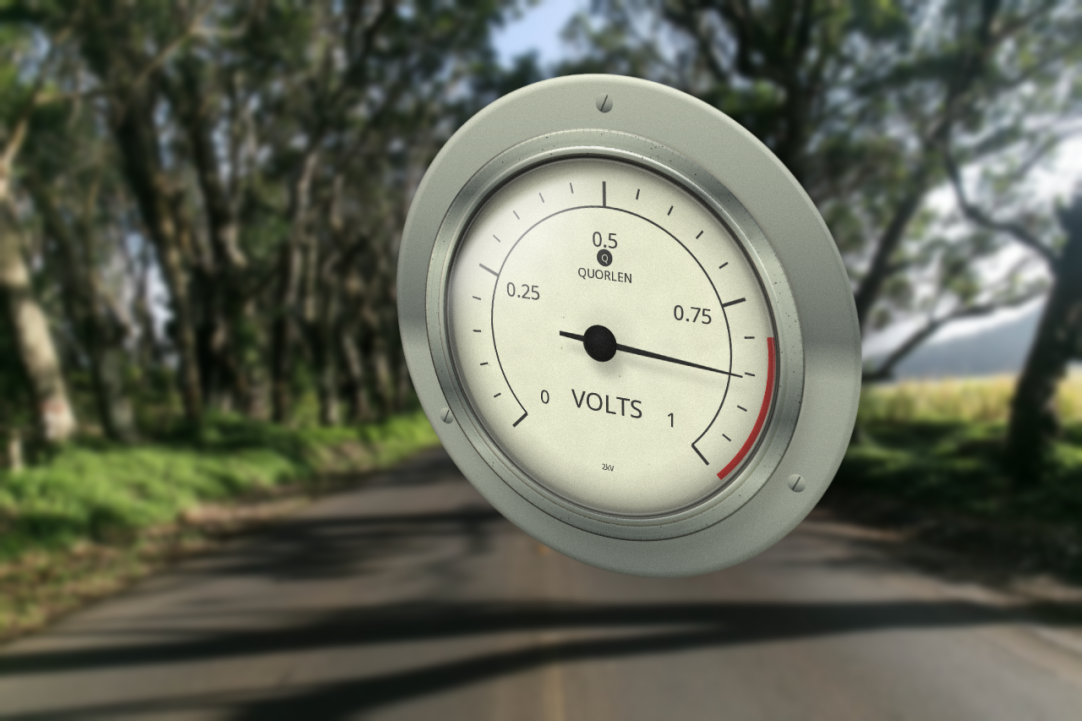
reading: 0.85 (V)
